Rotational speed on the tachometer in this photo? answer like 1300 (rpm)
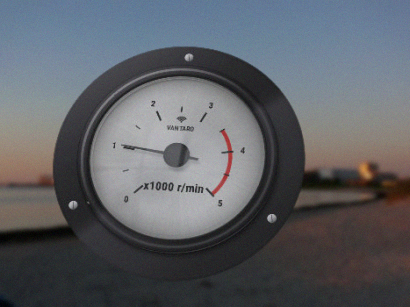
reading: 1000 (rpm)
